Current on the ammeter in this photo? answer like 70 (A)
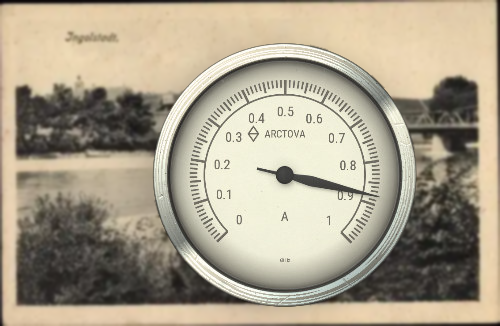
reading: 0.88 (A)
